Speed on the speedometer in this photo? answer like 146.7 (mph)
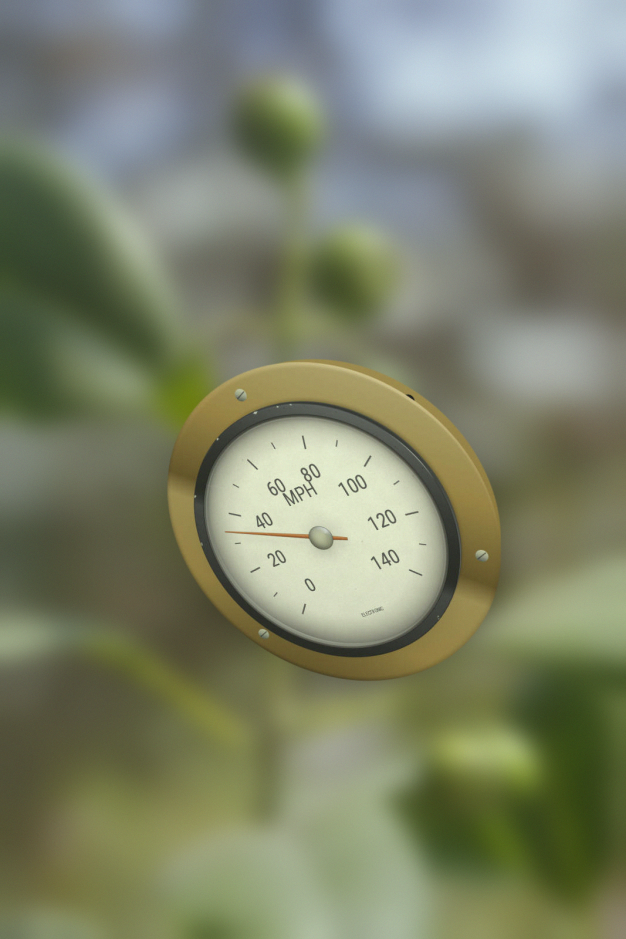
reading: 35 (mph)
